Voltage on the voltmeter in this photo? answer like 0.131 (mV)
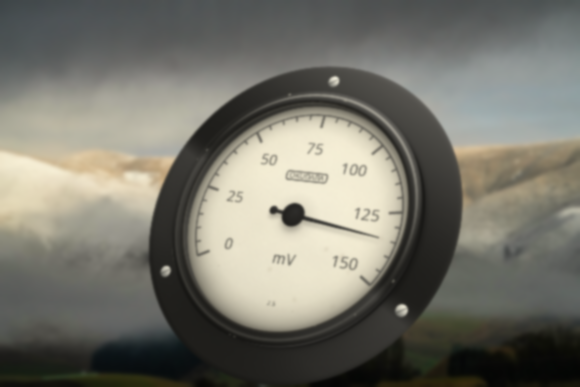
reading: 135 (mV)
